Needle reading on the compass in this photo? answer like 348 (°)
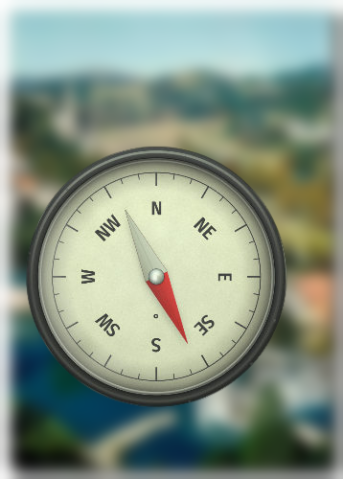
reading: 155 (°)
